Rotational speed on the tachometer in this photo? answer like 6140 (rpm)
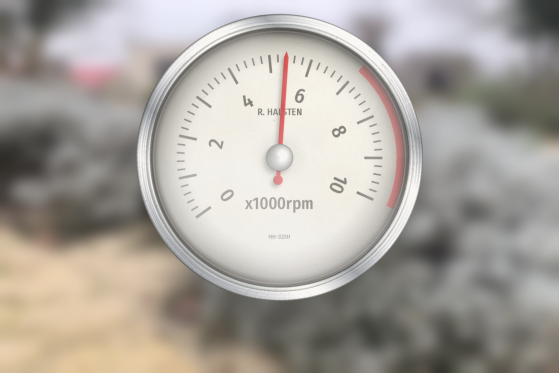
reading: 5400 (rpm)
